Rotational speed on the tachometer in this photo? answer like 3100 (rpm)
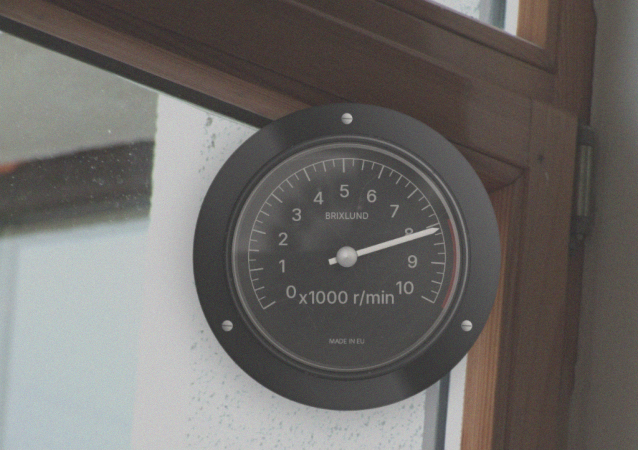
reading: 8125 (rpm)
